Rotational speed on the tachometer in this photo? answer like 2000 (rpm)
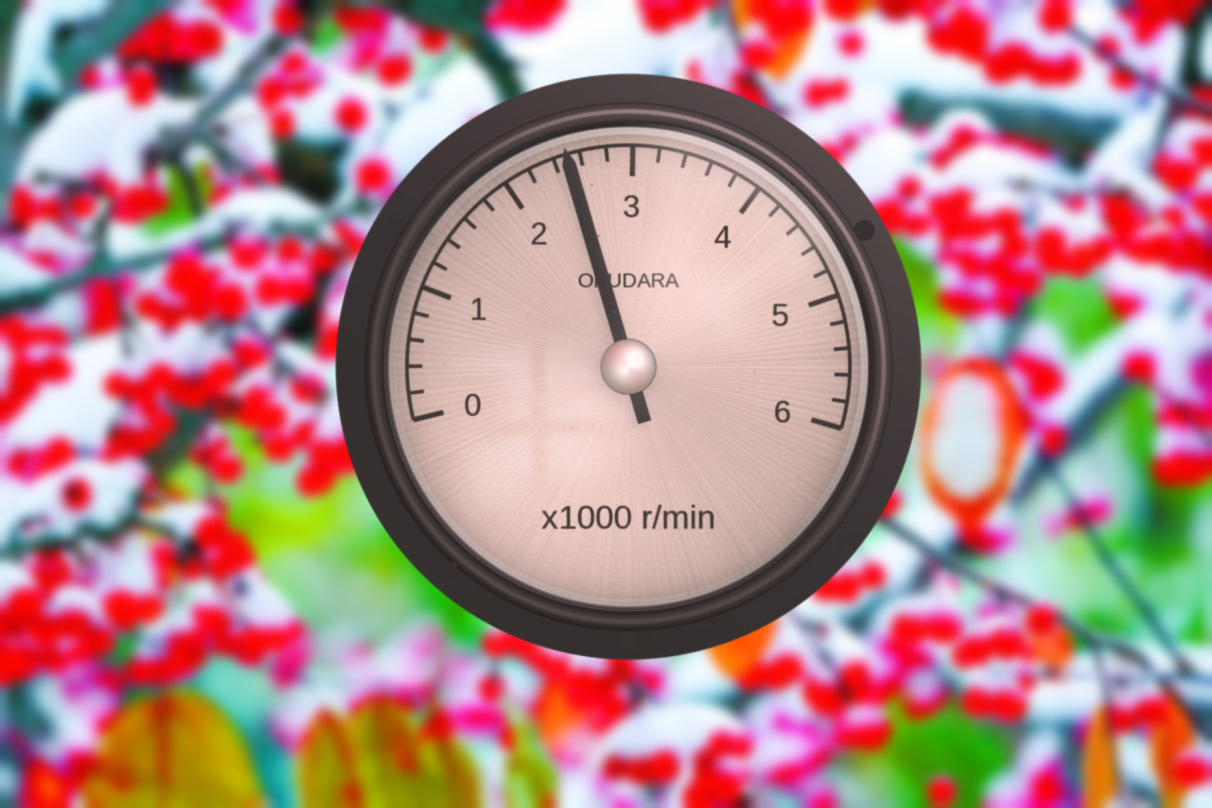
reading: 2500 (rpm)
